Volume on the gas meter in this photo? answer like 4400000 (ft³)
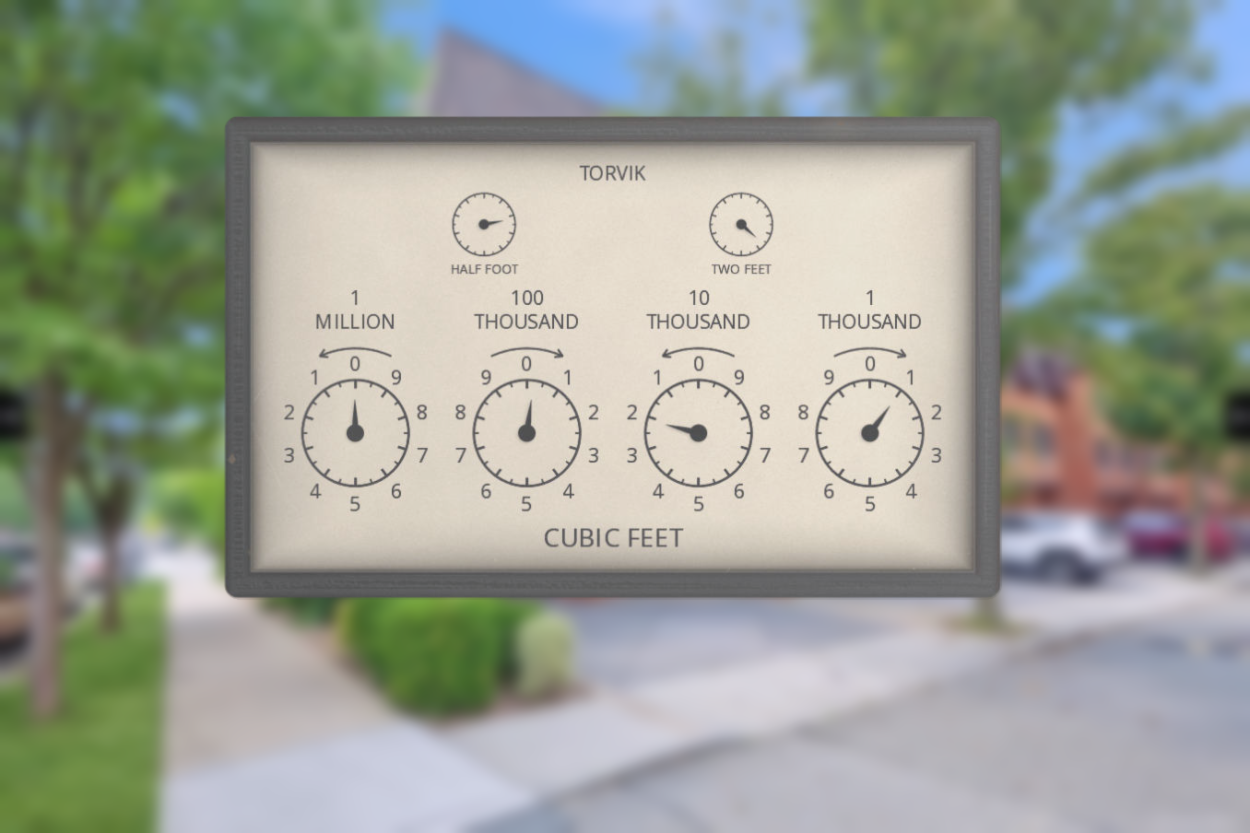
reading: 2100 (ft³)
